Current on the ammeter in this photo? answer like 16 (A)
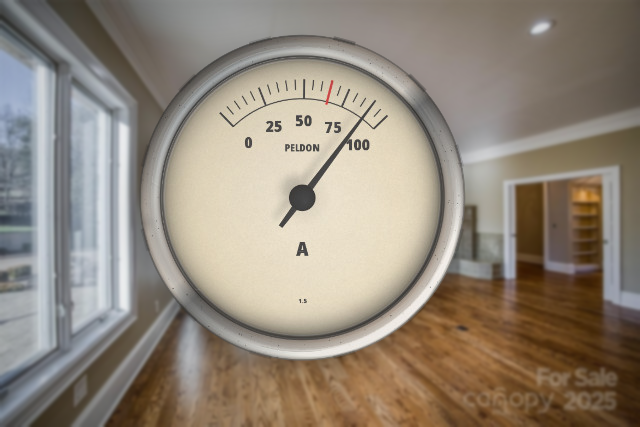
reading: 90 (A)
